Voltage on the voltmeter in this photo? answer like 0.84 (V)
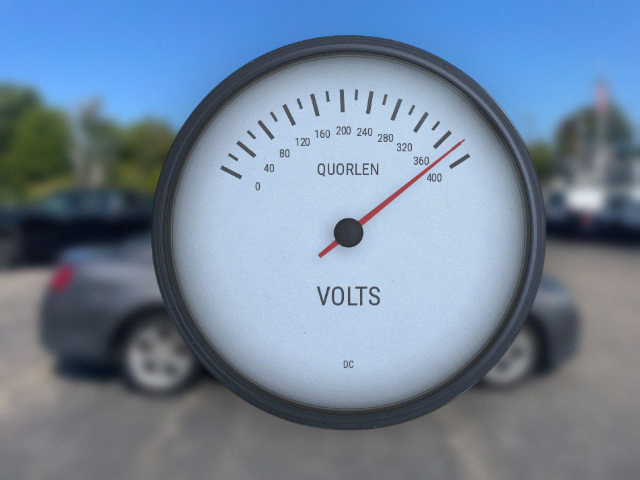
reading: 380 (V)
